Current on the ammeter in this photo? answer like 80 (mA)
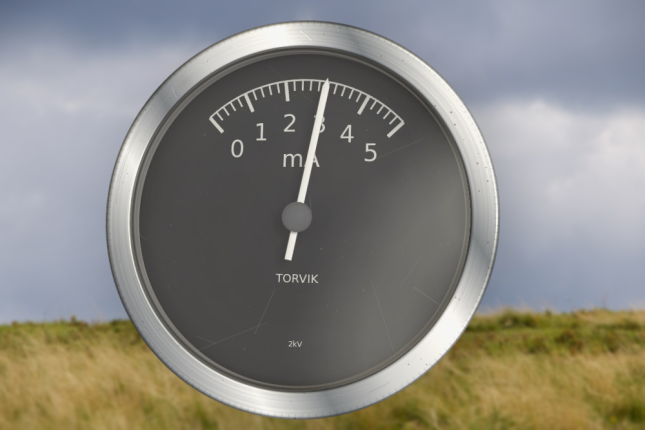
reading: 3 (mA)
